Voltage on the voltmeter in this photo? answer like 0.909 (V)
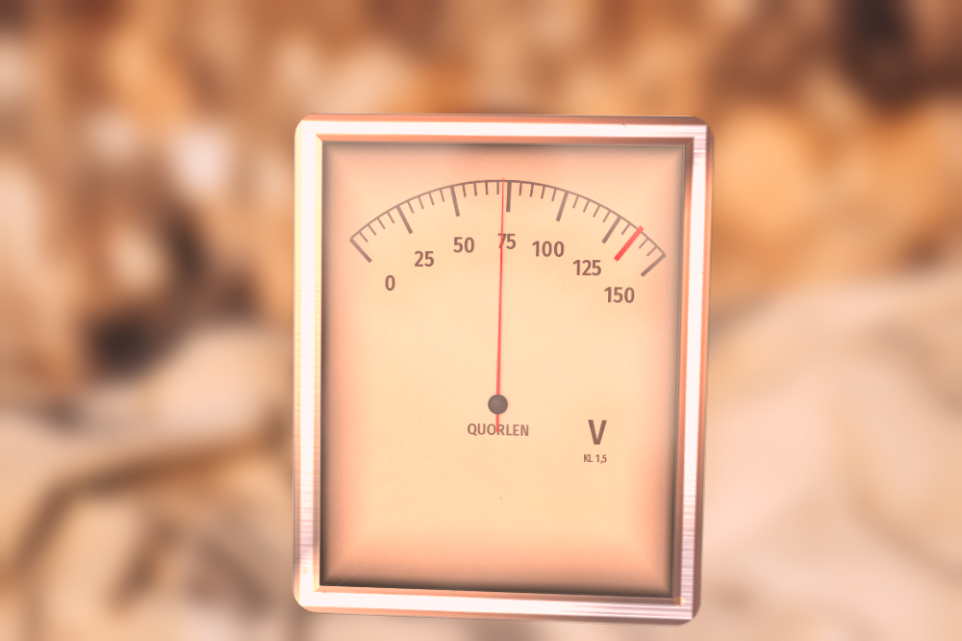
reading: 72.5 (V)
